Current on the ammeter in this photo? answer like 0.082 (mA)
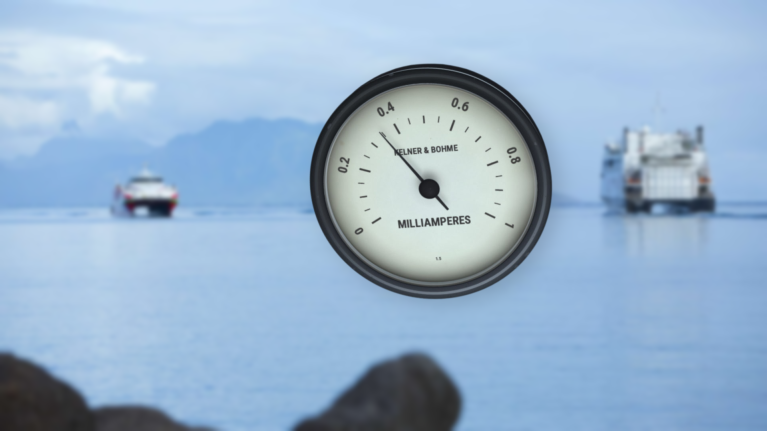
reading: 0.35 (mA)
